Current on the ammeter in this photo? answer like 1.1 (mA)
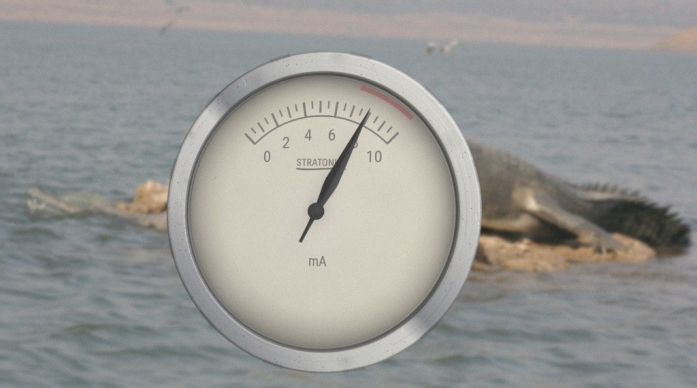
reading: 8 (mA)
